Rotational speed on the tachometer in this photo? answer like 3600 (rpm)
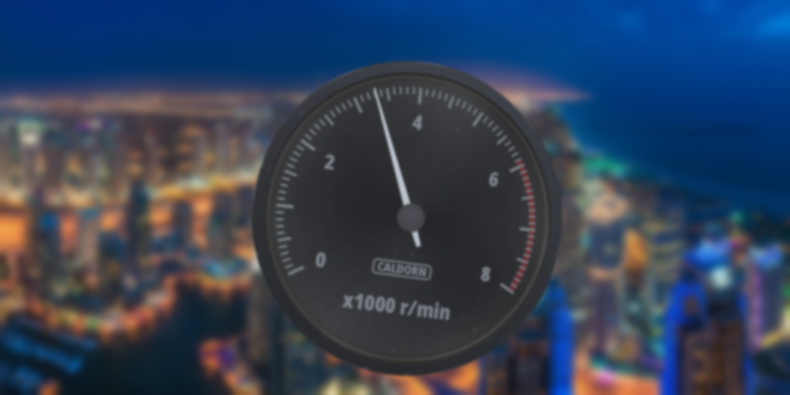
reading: 3300 (rpm)
